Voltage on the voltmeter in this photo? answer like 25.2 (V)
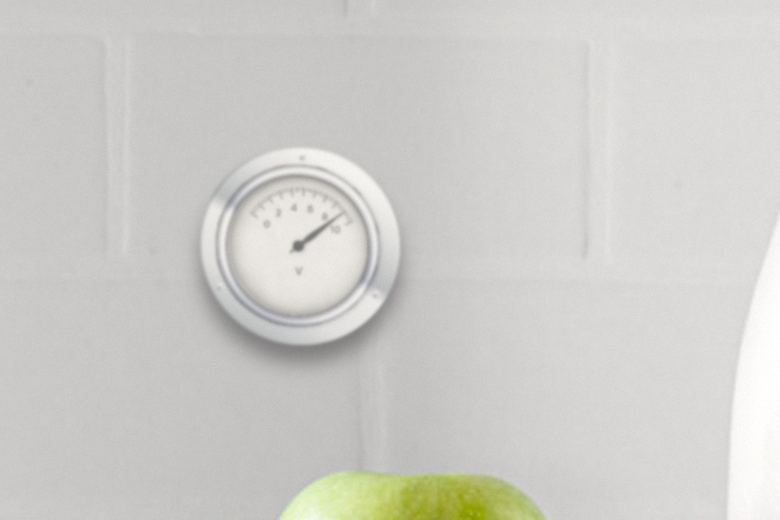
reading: 9 (V)
